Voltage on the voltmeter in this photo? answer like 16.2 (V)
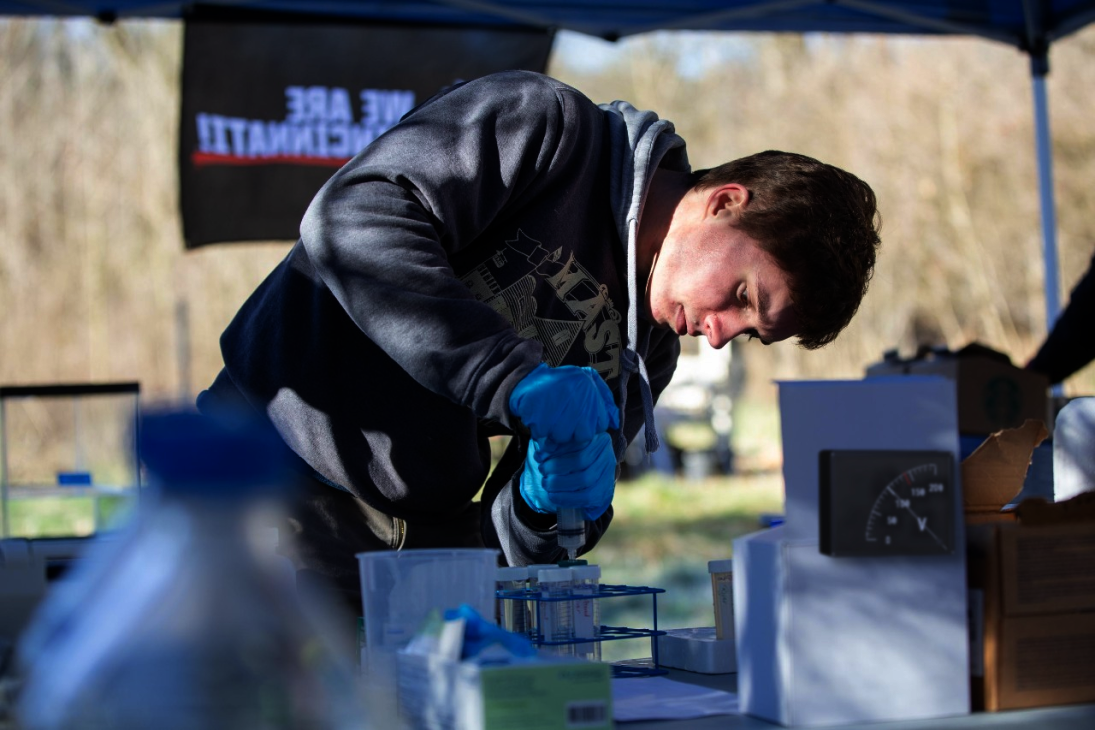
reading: 100 (V)
